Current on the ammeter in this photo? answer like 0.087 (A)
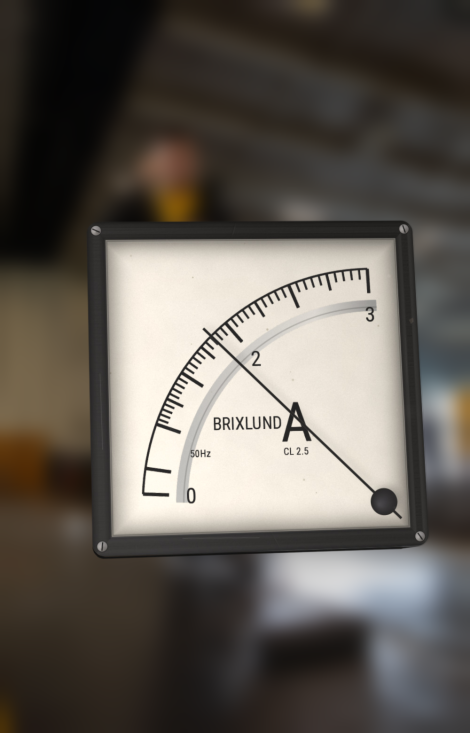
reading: 1.85 (A)
